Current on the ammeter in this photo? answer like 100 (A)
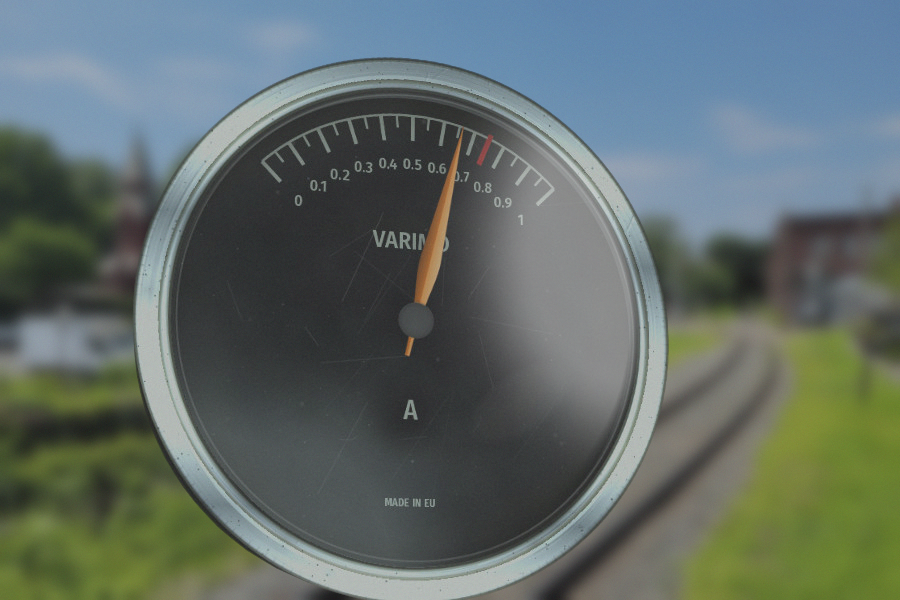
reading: 0.65 (A)
